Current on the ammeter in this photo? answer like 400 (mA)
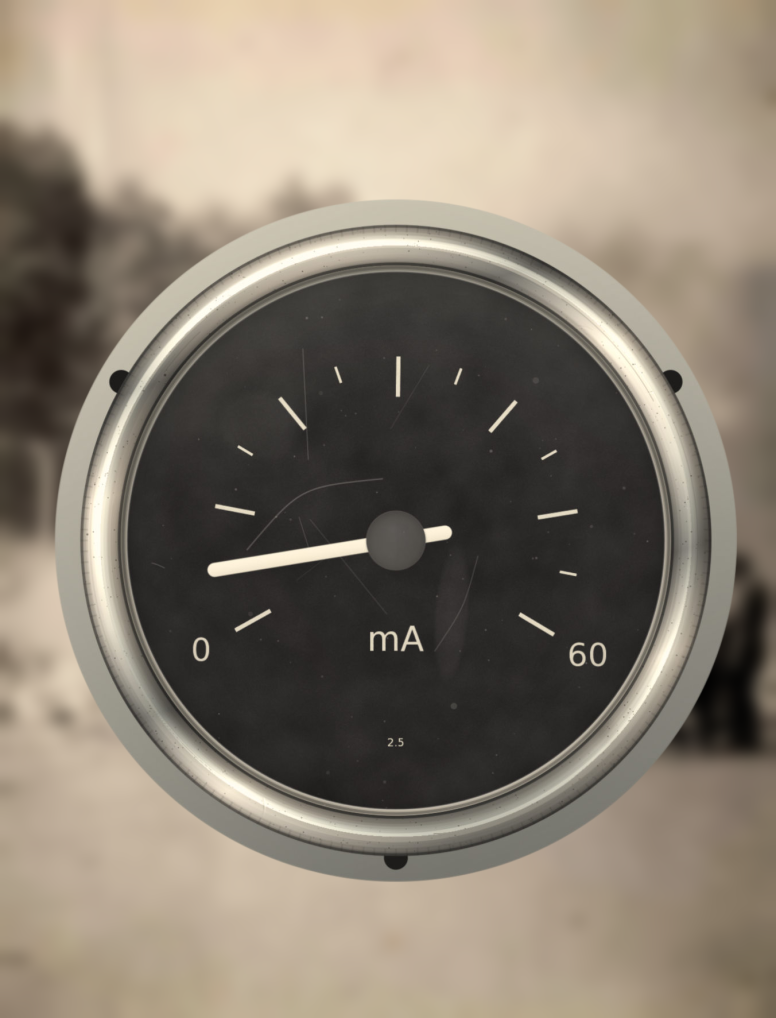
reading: 5 (mA)
